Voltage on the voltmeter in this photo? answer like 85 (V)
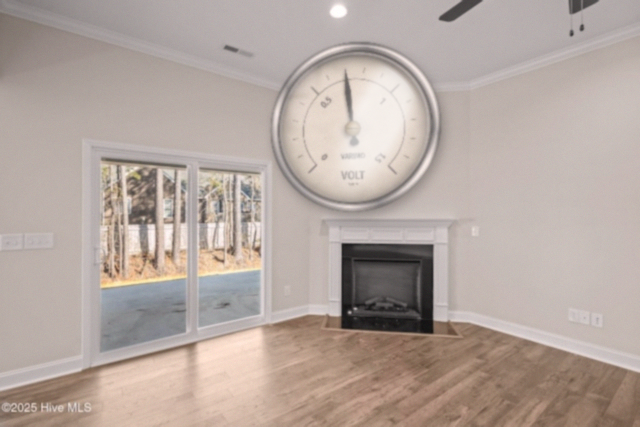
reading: 0.7 (V)
